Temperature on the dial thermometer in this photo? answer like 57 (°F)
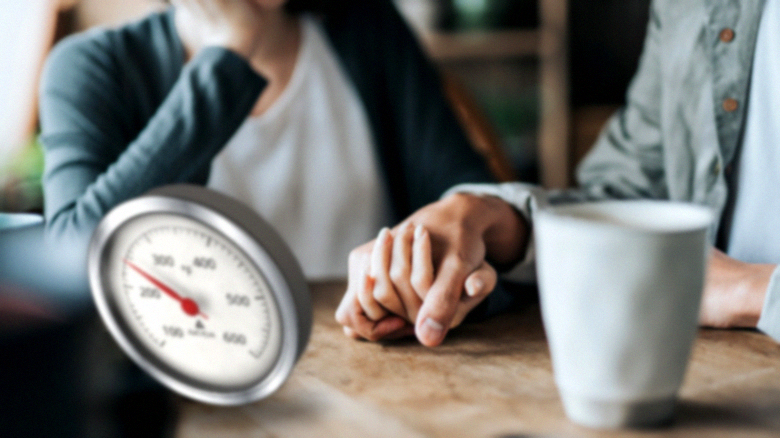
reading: 250 (°F)
